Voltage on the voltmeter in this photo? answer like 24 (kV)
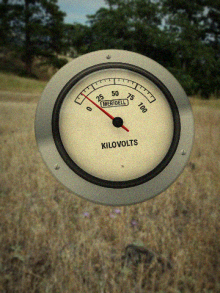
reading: 10 (kV)
